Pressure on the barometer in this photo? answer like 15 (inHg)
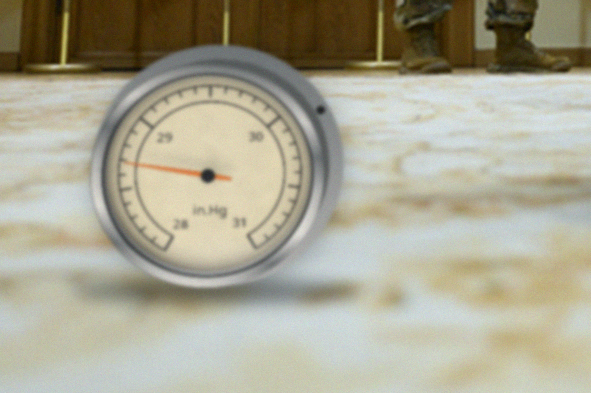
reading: 28.7 (inHg)
